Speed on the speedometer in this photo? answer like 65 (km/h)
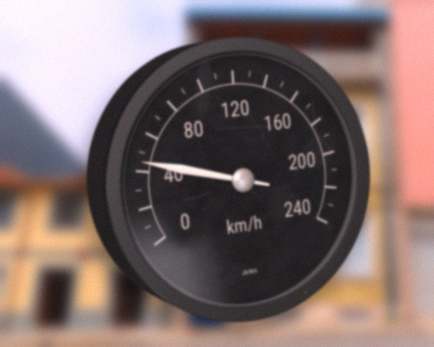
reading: 45 (km/h)
